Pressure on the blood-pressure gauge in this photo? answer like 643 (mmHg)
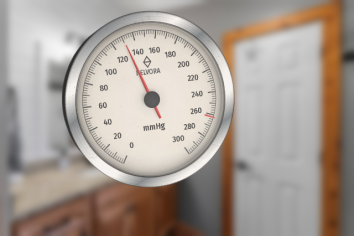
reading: 130 (mmHg)
